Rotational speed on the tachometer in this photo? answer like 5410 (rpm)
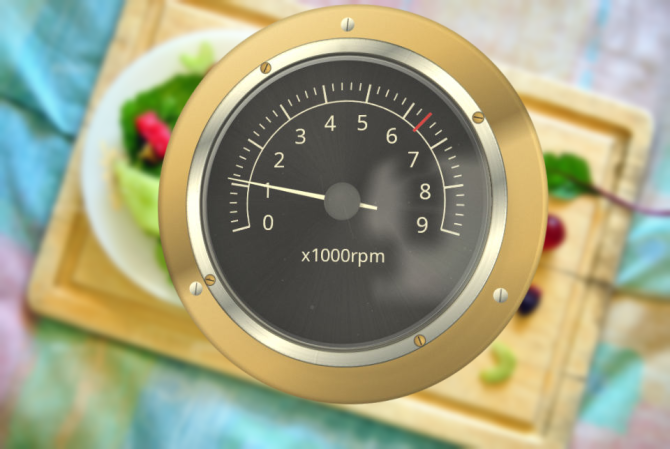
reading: 1100 (rpm)
